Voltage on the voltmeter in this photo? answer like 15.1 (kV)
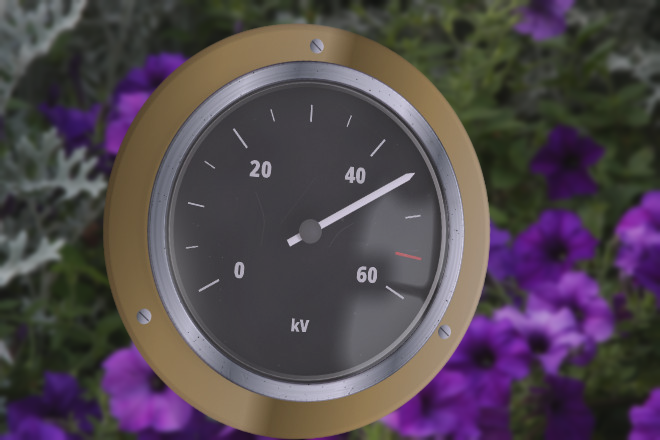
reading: 45 (kV)
